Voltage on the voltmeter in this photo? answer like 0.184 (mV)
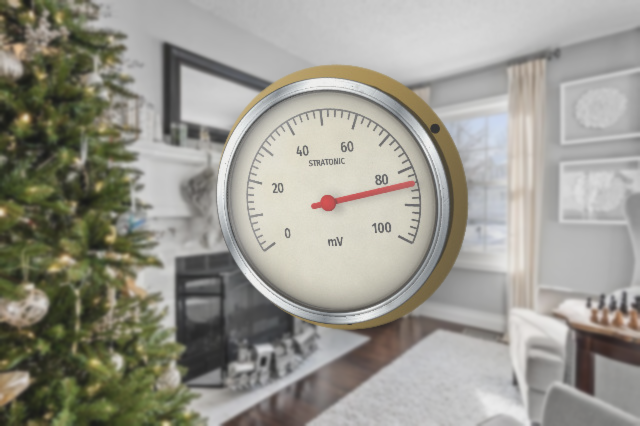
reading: 84 (mV)
